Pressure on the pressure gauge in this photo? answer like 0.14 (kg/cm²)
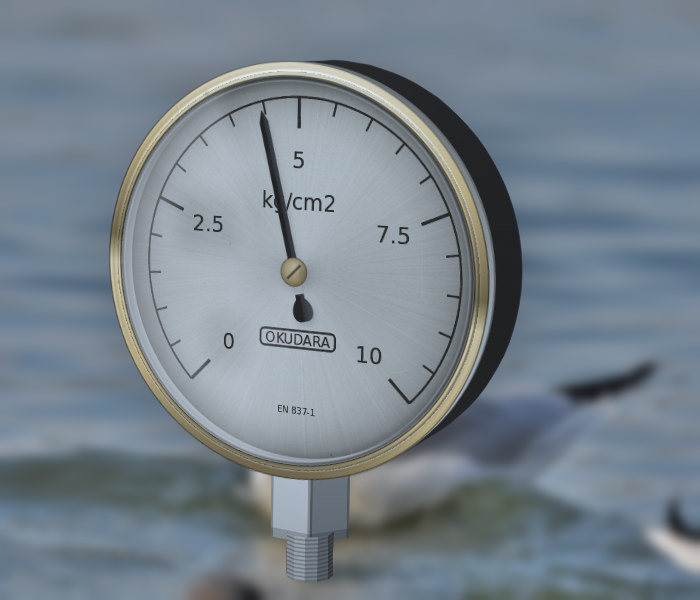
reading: 4.5 (kg/cm²)
